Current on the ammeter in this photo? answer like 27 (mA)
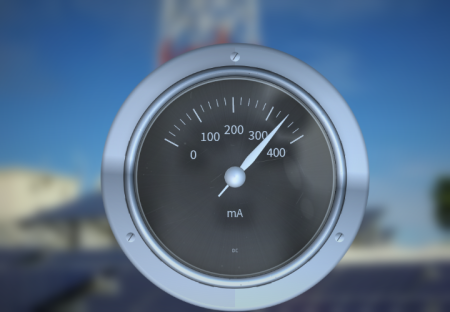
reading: 340 (mA)
